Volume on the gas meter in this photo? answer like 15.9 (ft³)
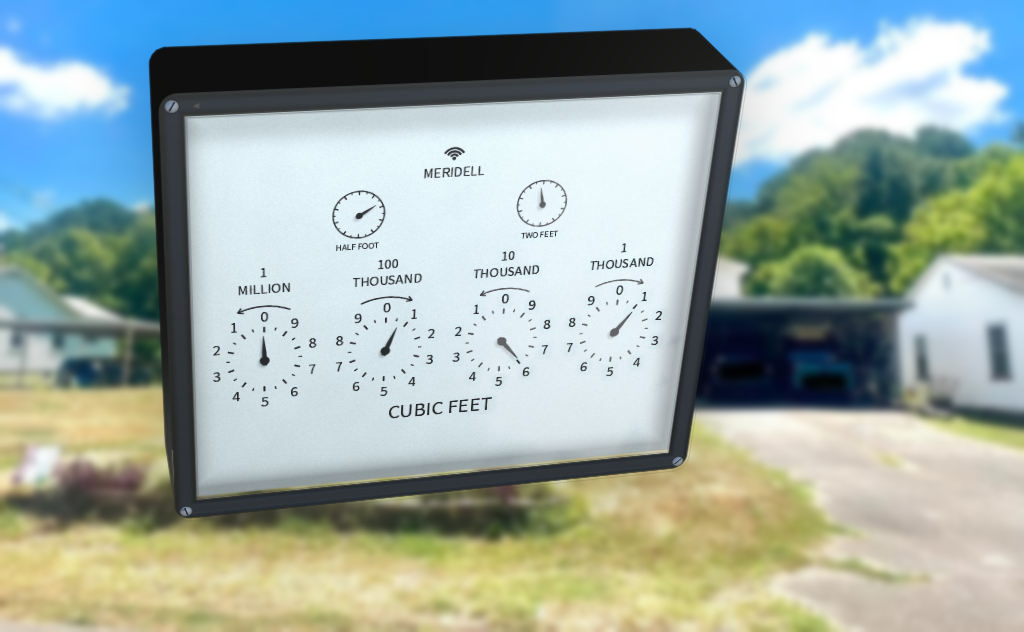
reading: 6100 (ft³)
